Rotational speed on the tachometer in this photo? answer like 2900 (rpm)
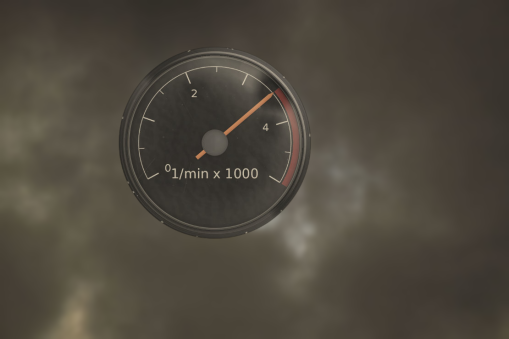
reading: 3500 (rpm)
